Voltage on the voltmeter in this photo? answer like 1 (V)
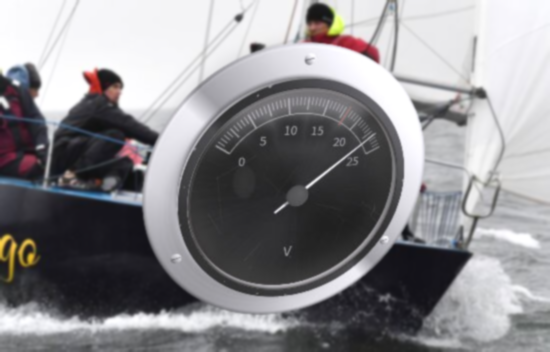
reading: 22.5 (V)
